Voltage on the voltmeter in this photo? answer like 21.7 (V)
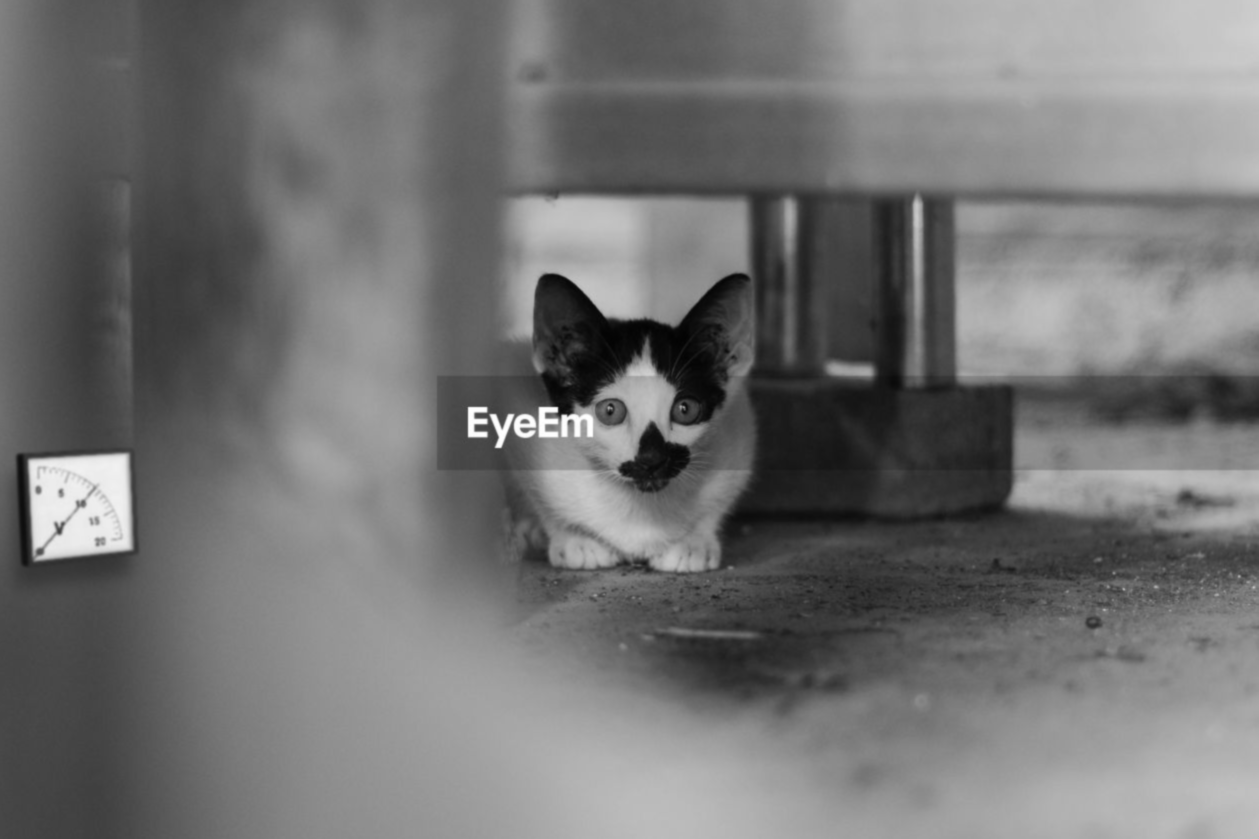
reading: 10 (V)
